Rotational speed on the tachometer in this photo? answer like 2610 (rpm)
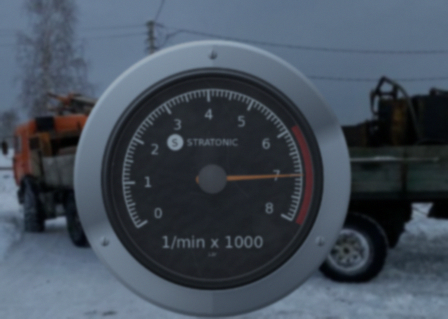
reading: 7000 (rpm)
